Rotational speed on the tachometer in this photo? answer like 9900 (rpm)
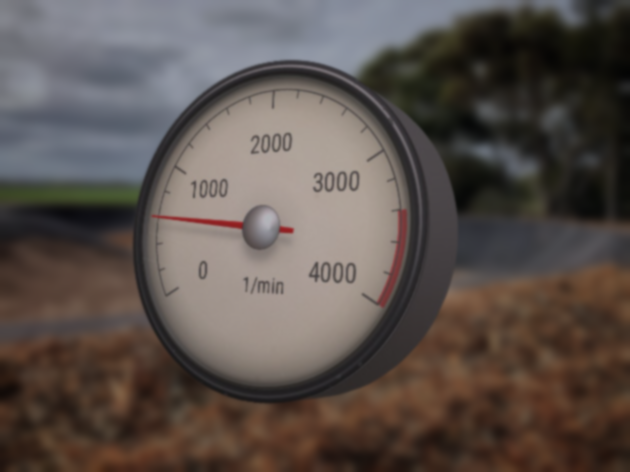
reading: 600 (rpm)
